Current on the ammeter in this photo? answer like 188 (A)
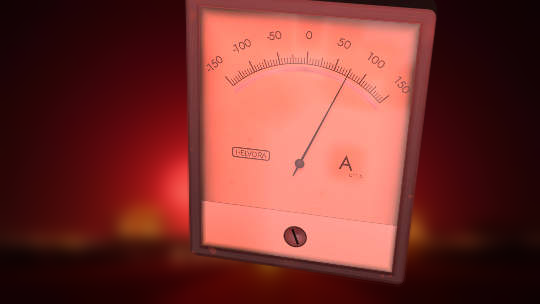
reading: 75 (A)
